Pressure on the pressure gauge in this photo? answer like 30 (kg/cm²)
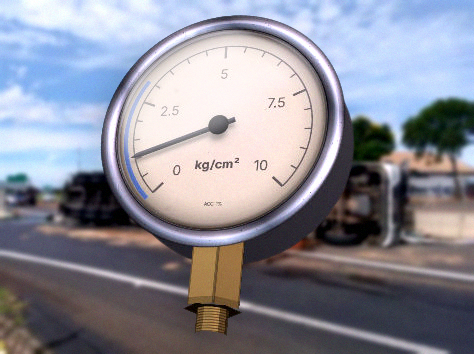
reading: 1 (kg/cm²)
